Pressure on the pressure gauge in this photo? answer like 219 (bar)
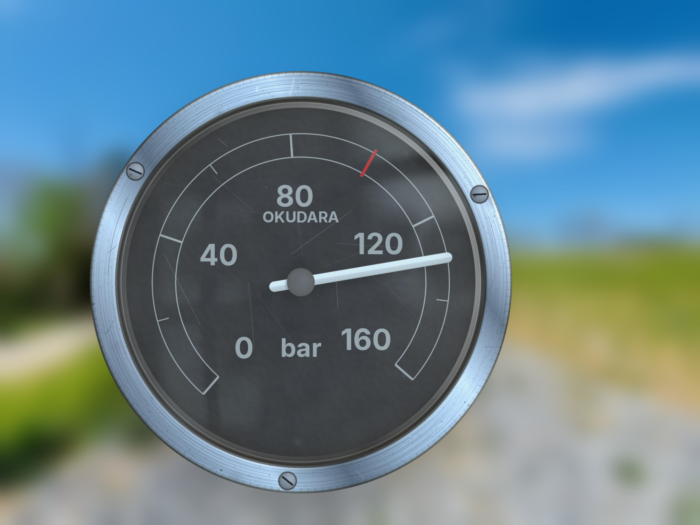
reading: 130 (bar)
